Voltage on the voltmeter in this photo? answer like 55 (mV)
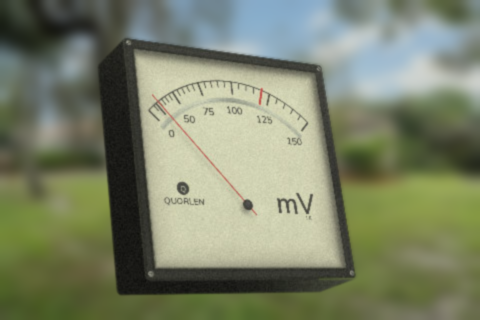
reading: 25 (mV)
